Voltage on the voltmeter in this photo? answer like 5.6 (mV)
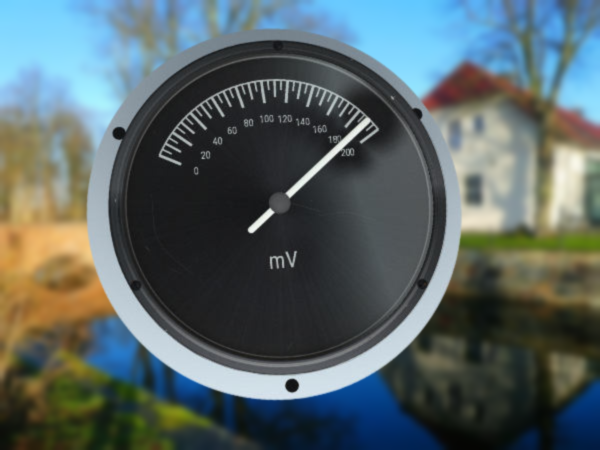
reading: 190 (mV)
